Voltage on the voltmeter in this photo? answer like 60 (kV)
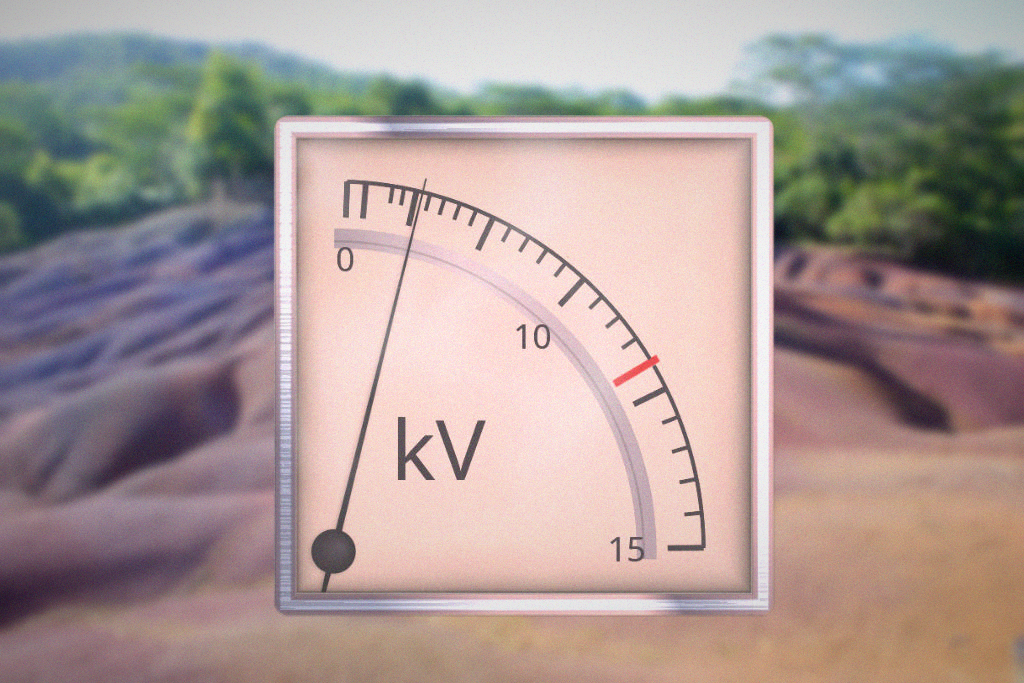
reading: 5.25 (kV)
